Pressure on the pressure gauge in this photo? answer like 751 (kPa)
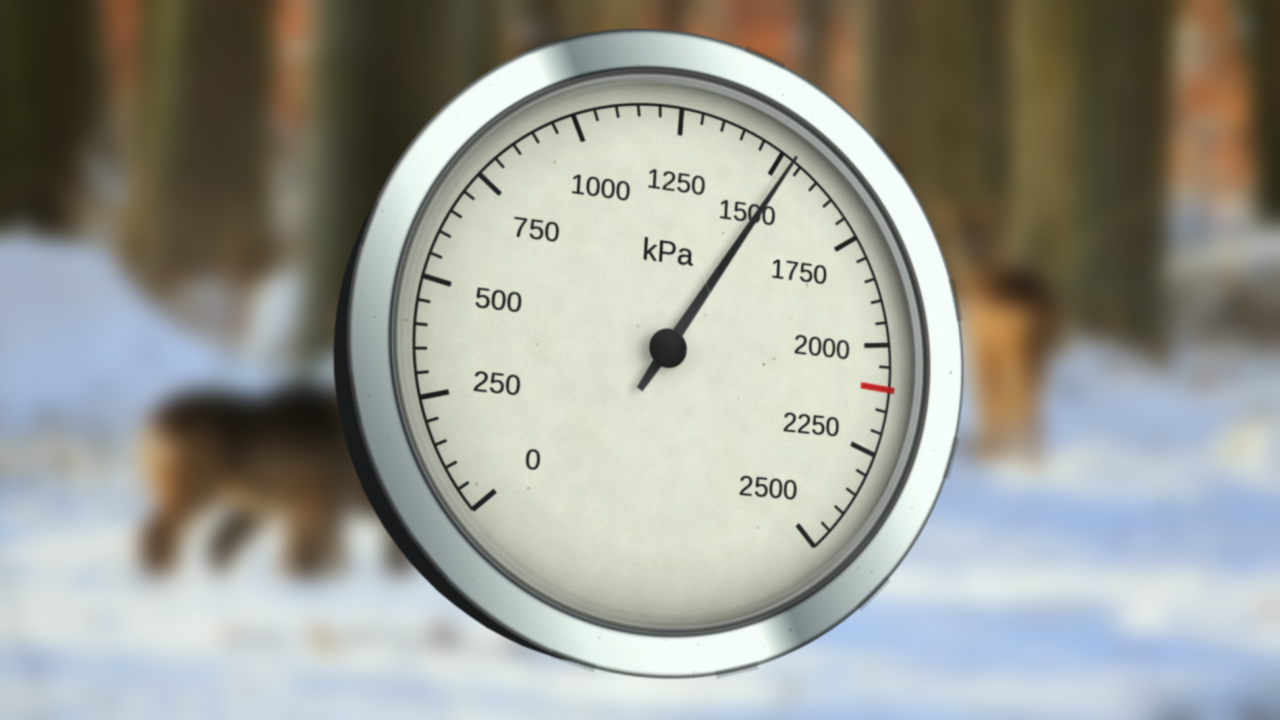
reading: 1525 (kPa)
